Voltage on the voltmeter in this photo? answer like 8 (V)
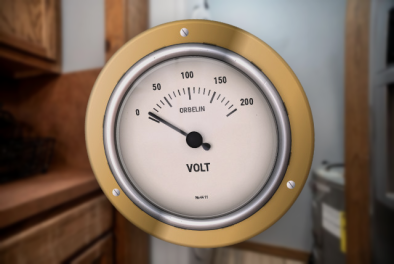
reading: 10 (V)
